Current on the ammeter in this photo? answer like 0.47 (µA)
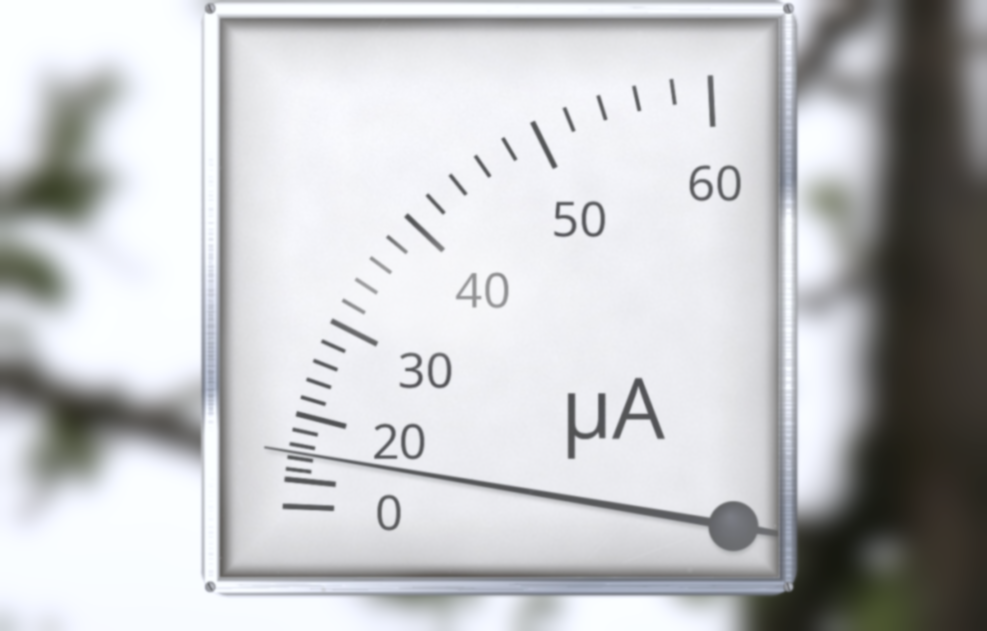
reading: 15 (µA)
